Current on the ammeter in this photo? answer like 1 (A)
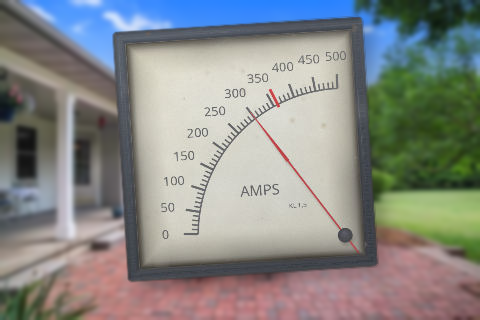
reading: 300 (A)
